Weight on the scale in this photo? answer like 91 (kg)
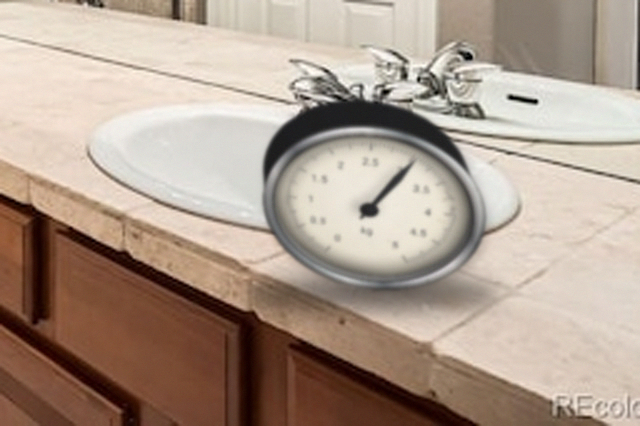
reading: 3 (kg)
